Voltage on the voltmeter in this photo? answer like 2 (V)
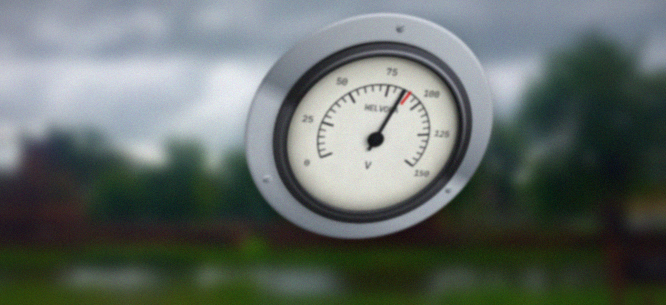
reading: 85 (V)
